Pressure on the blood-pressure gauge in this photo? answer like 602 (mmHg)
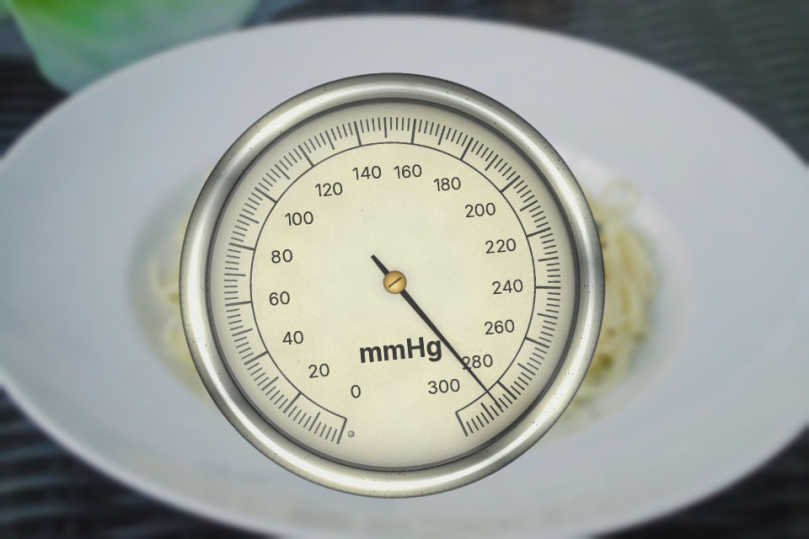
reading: 286 (mmHg)
